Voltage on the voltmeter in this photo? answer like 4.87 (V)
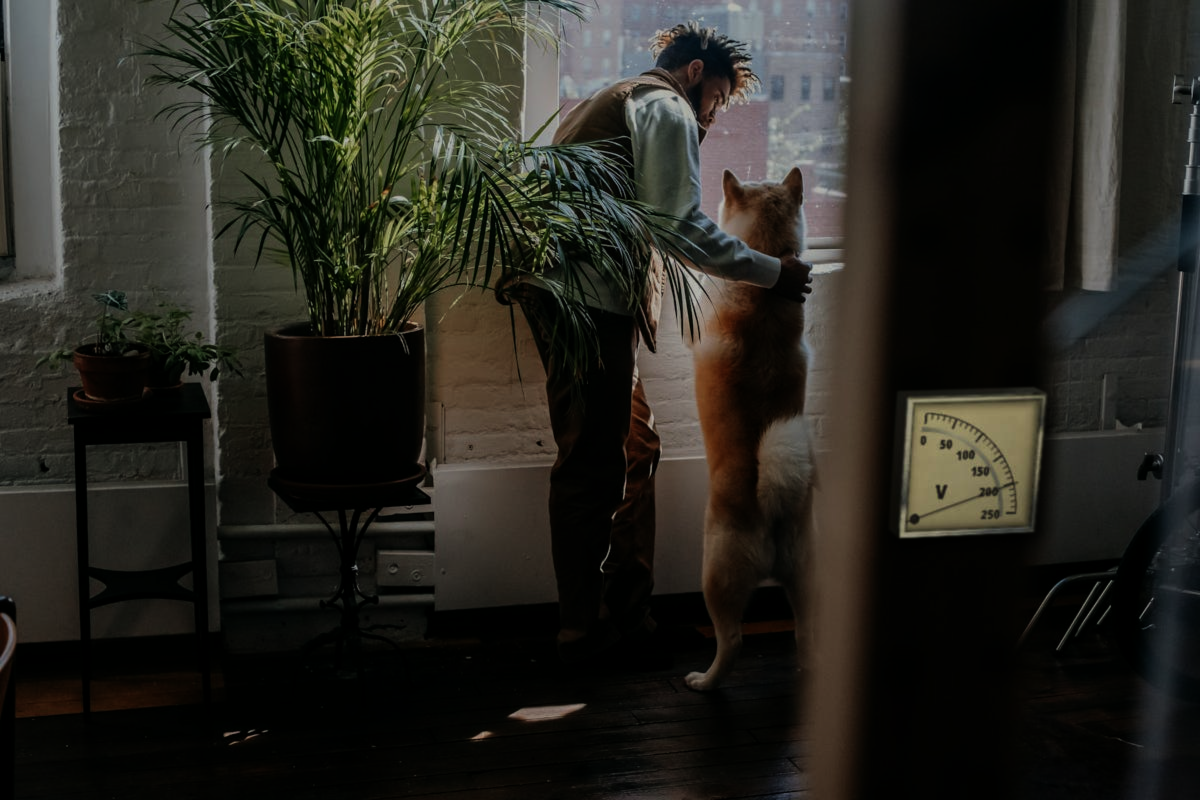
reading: 200 (V)
